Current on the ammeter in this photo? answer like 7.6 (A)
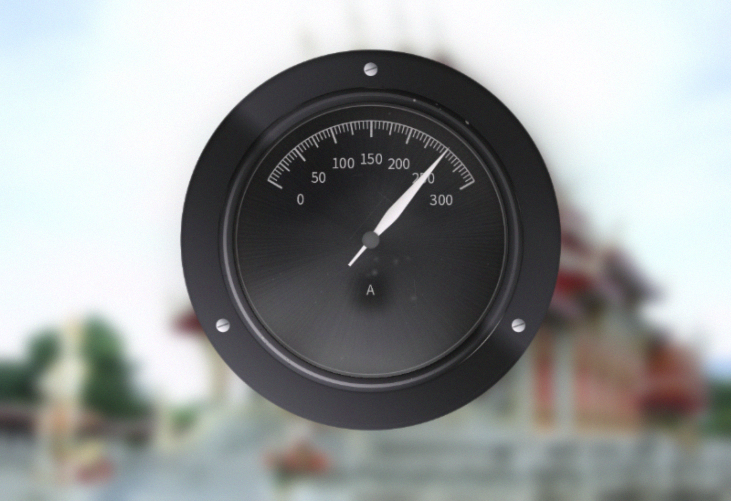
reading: 250 (A)
